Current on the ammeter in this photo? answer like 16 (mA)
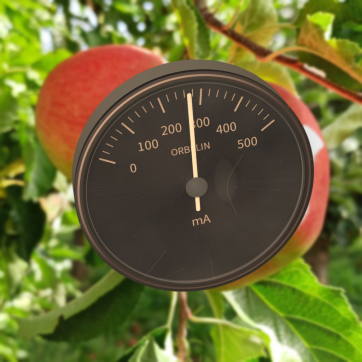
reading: 270 (mA)
